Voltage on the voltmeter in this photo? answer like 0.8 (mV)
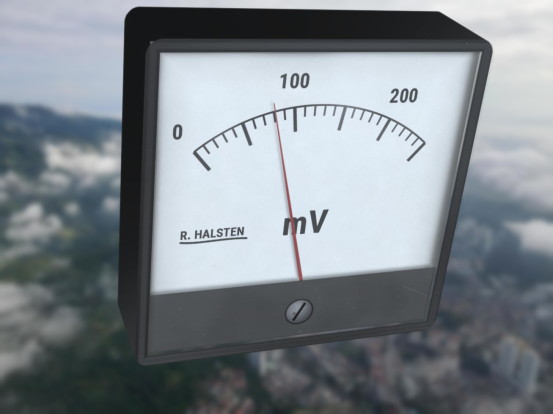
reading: 80 (mV)
